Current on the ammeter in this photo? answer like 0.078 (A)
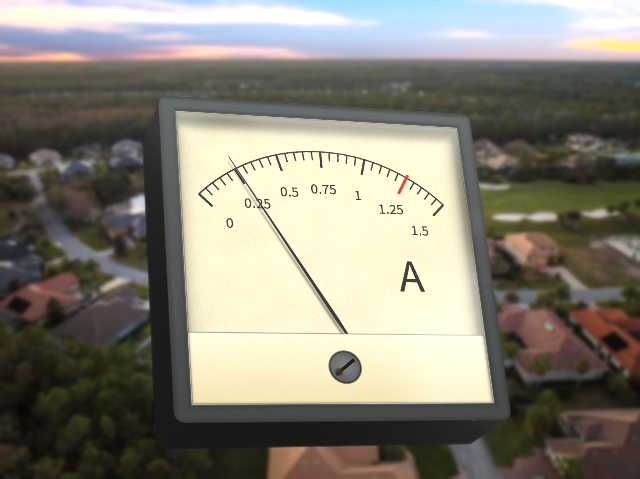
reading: 0.25 (A)
